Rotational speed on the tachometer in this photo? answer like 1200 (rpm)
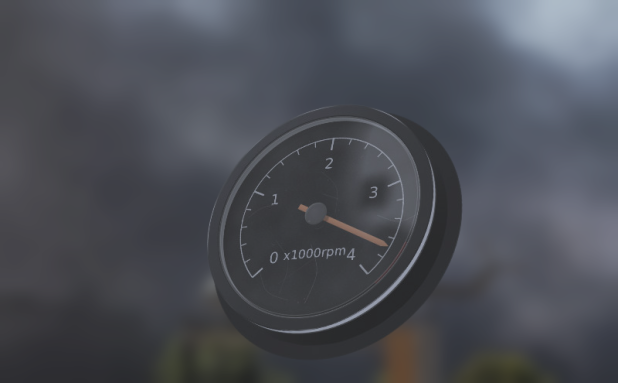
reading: 3700 (rpm)
